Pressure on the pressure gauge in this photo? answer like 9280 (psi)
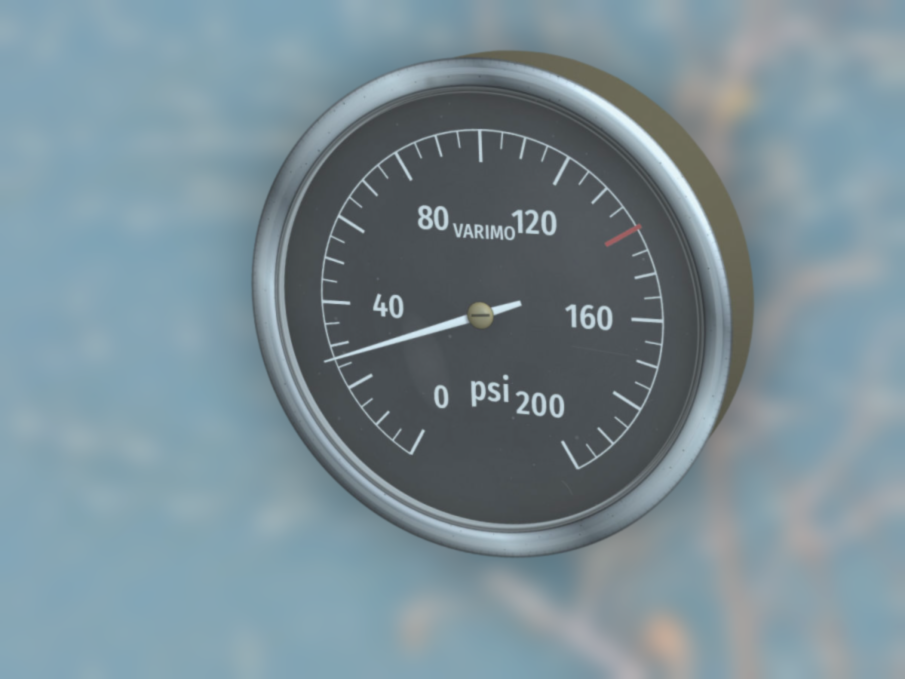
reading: 27.5 (psi)
